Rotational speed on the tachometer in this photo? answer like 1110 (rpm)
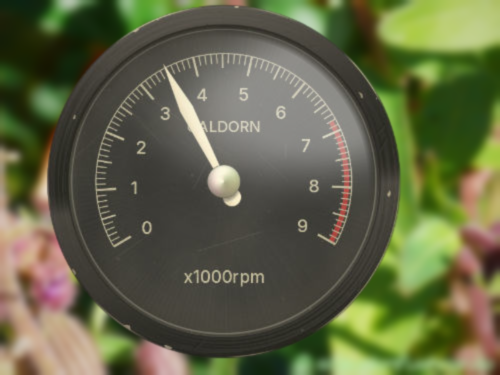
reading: 3500 (rpm)
